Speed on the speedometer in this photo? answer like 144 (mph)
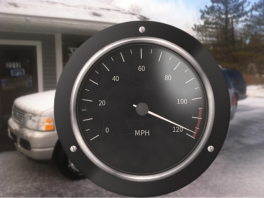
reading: 117.5 (mph)
